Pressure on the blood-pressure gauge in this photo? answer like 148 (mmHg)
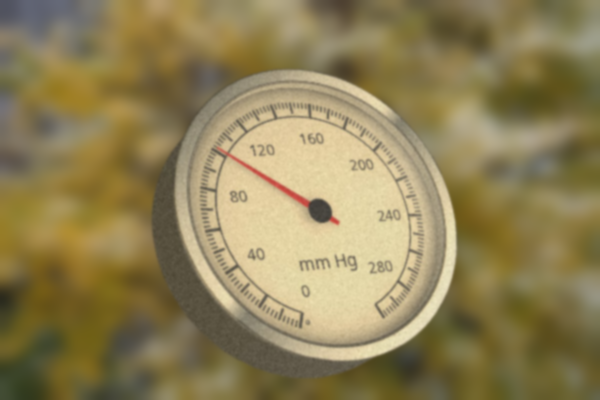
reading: 100 (mmHg)
